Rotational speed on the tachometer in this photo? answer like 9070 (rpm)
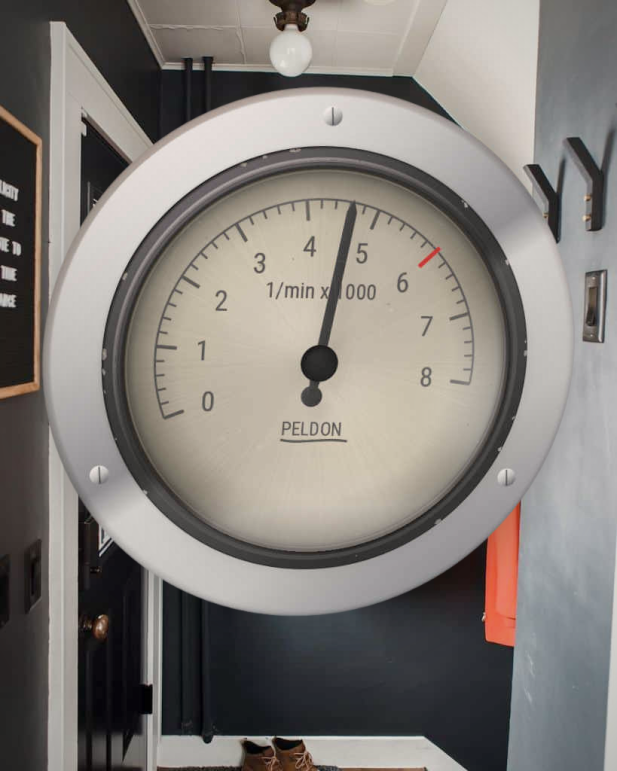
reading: 4600 (rpm)
